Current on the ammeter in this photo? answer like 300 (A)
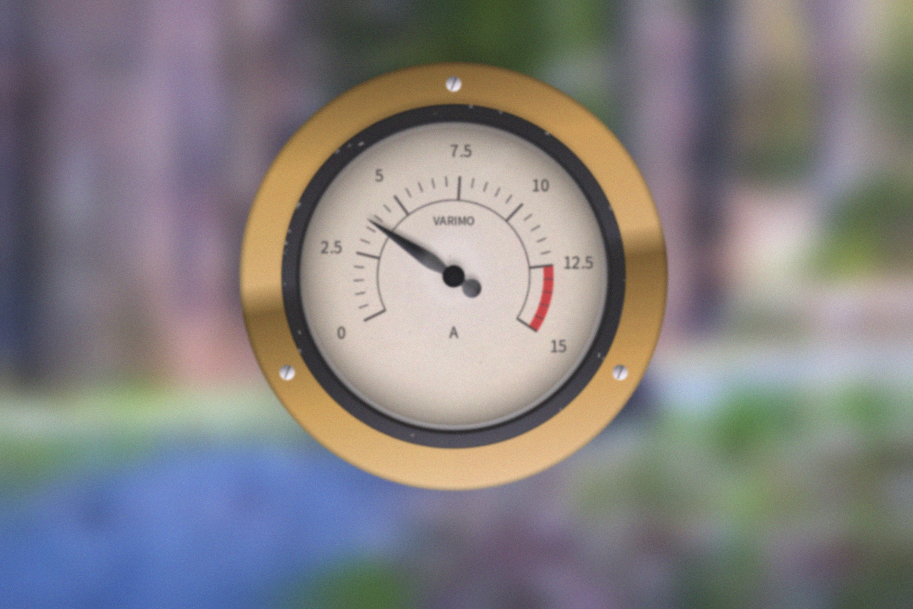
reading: 3.75 (A)
